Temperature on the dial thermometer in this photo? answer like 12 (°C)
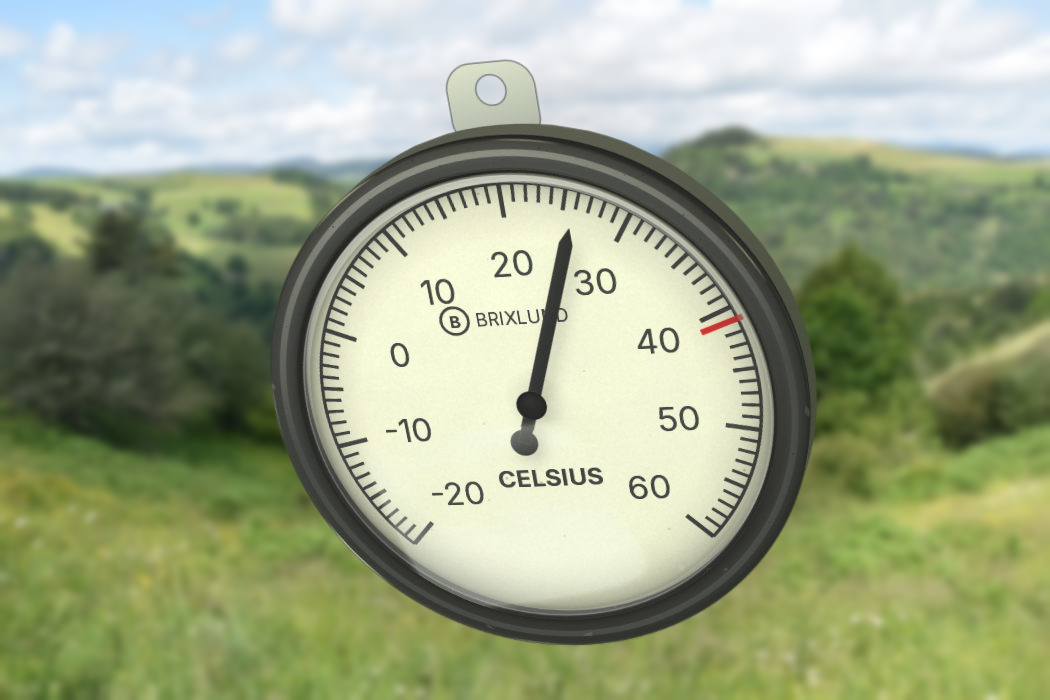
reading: 26 (°C)
